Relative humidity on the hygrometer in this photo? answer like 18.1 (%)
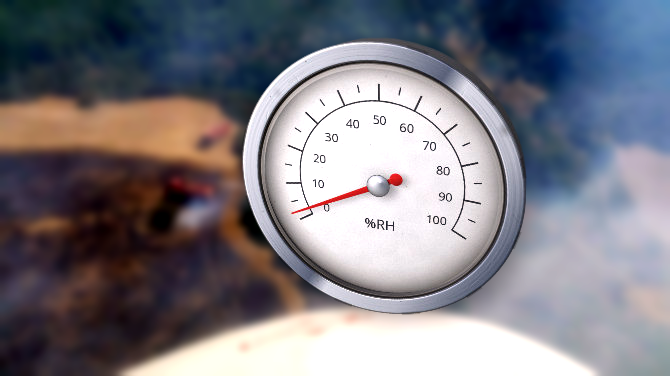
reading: 2.5 (%)
